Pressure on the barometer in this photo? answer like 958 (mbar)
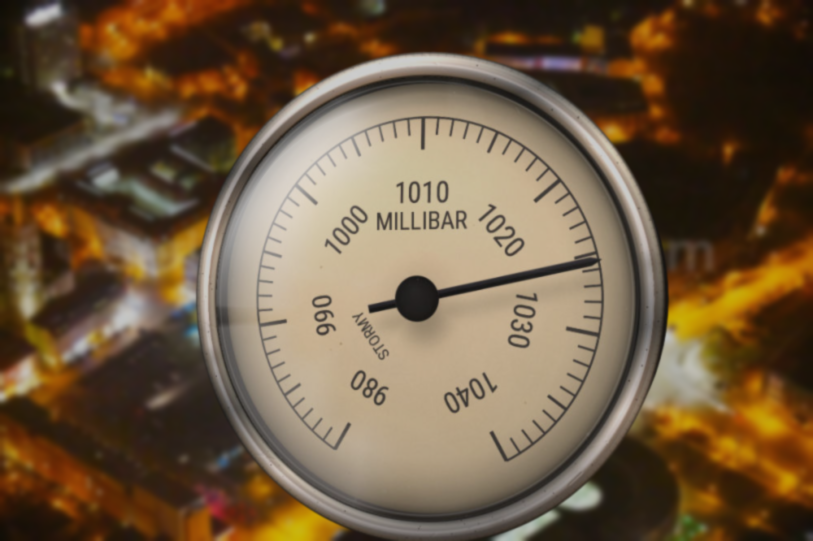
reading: 1025.5 (mbar)
